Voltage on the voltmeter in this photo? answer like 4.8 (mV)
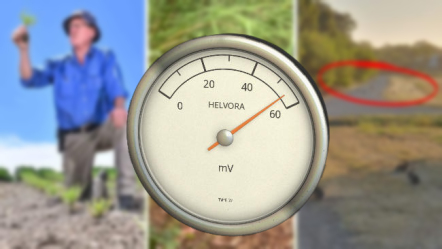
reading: 55 (mV)
